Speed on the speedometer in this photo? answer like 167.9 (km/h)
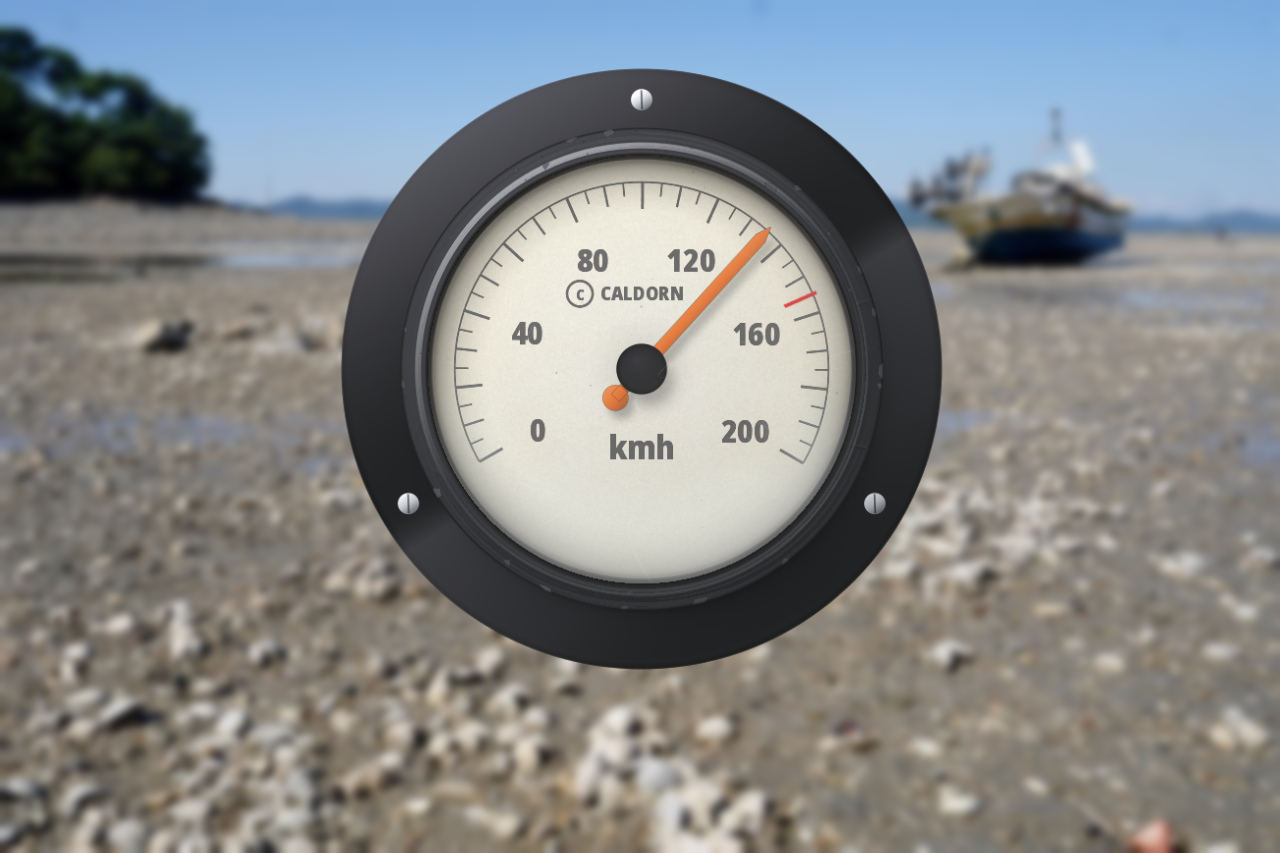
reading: 135 (km/h)
